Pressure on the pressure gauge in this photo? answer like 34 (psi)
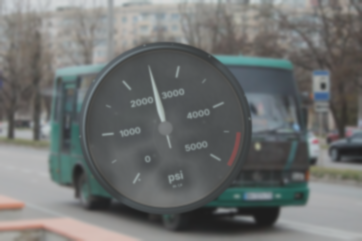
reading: 2500 (psi)
